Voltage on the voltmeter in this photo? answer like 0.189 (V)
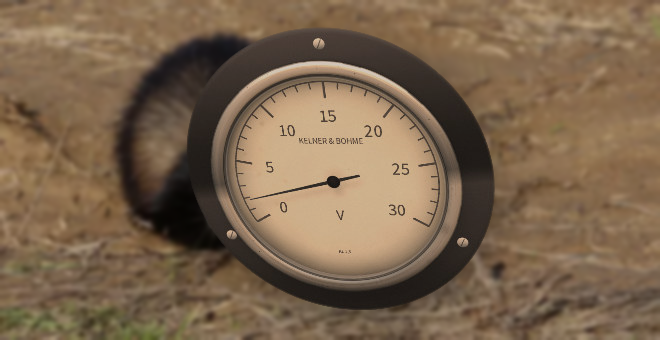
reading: 2 (V)
